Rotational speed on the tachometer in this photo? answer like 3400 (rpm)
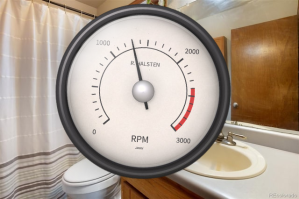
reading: 1300 (rpm)
